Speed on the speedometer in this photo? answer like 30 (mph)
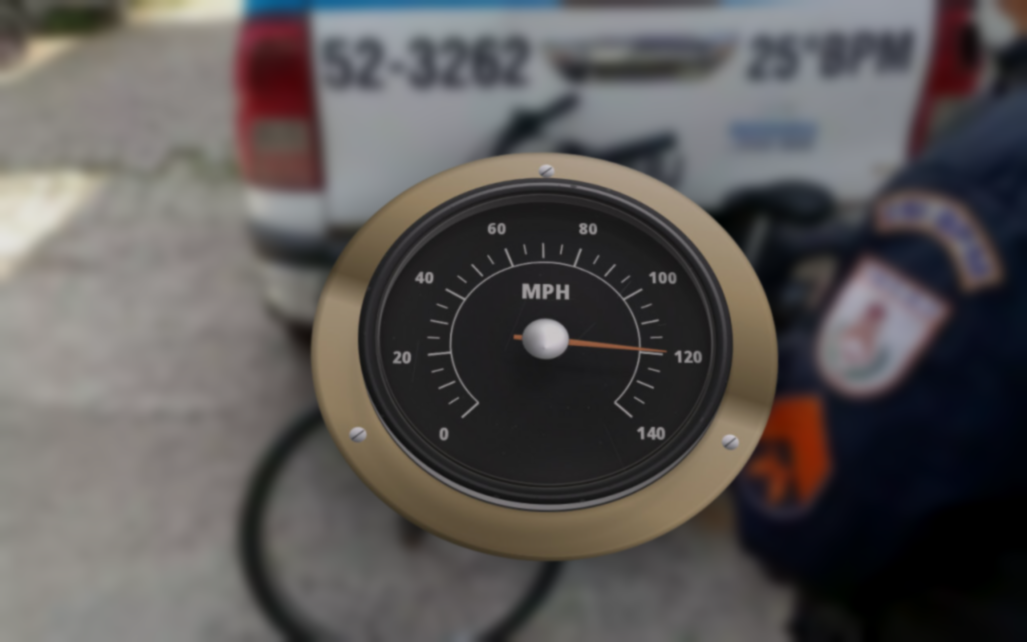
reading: 120 (mph)
